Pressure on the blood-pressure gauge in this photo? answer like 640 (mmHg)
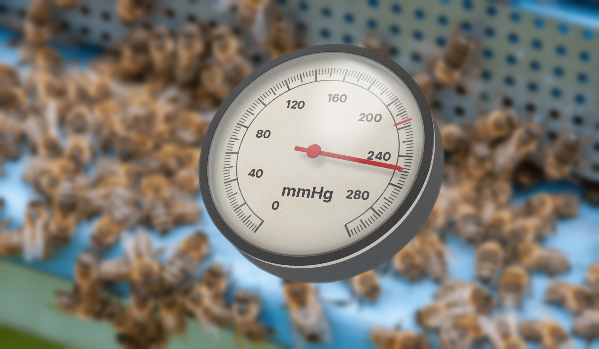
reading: 250 (mmHg)
